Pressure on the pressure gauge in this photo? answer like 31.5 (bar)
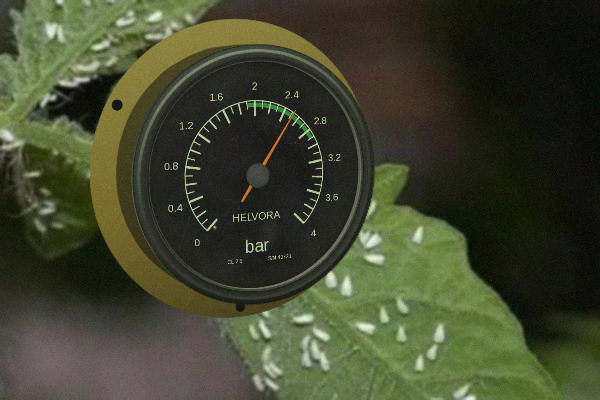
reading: 2.5 (bar)
